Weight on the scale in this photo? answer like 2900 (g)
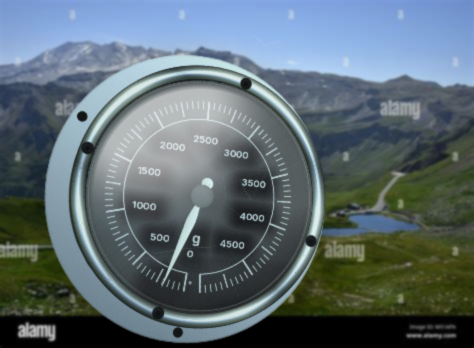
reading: 200 (g)
